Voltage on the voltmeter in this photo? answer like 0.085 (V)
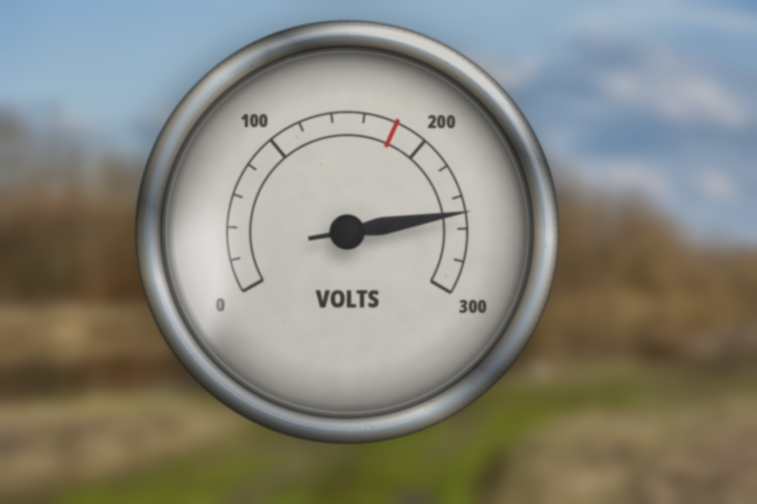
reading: 250 (V)
